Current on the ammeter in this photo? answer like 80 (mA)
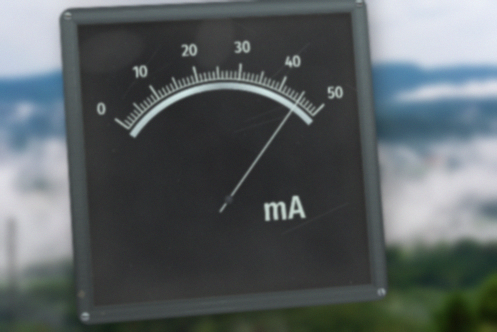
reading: 45 (mA)
